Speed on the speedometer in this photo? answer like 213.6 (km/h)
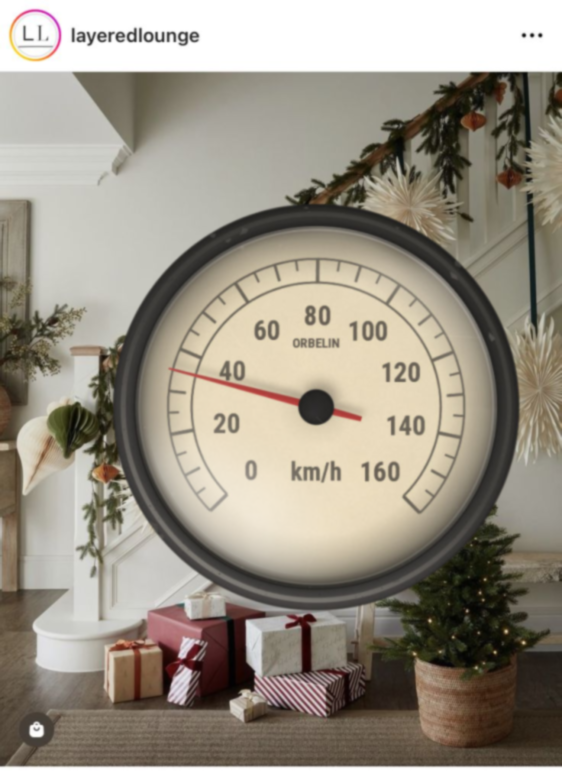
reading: 35 (km/h)
